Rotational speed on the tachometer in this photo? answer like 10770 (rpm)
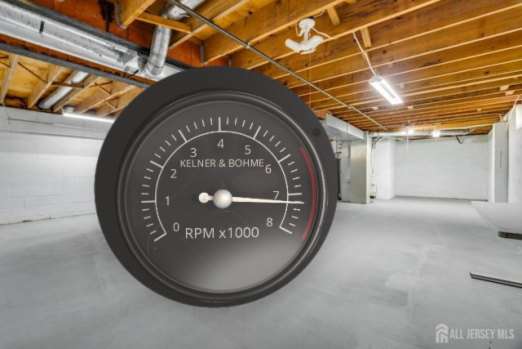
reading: 7200 (rpm)
